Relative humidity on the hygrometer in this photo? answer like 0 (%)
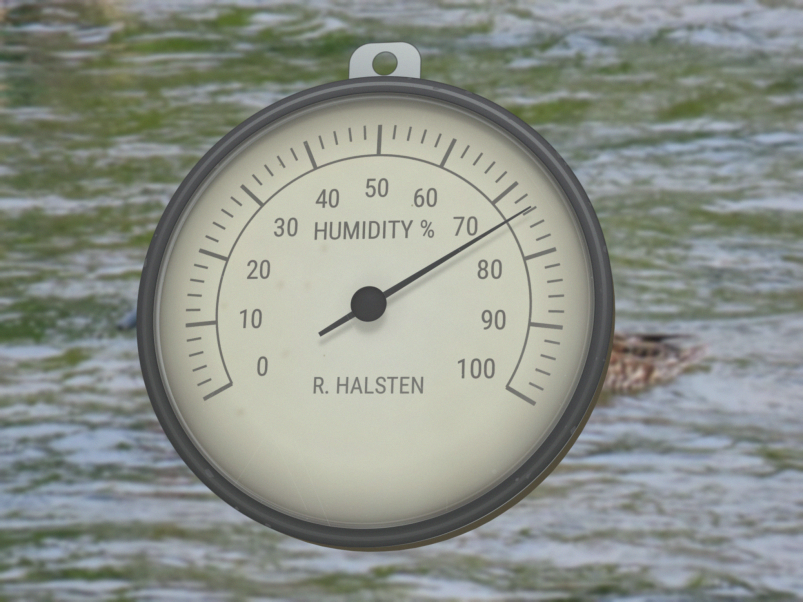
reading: 74 (%)
